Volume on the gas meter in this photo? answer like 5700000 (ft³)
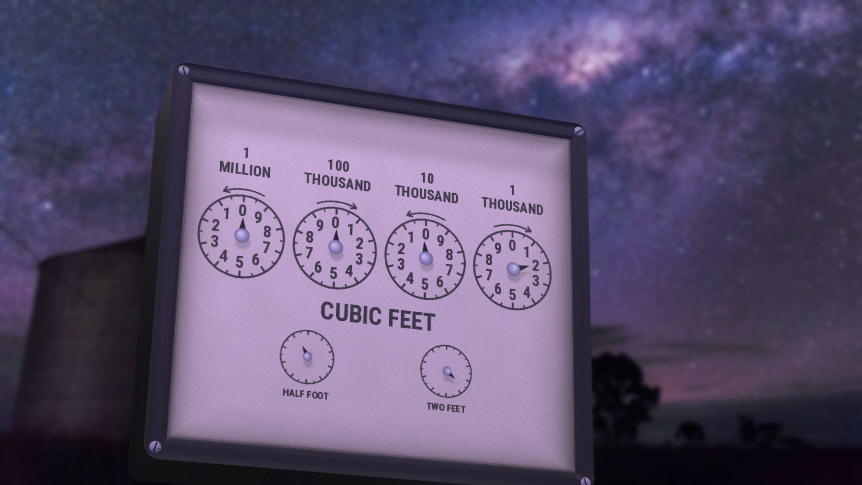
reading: 200 (ft³)
